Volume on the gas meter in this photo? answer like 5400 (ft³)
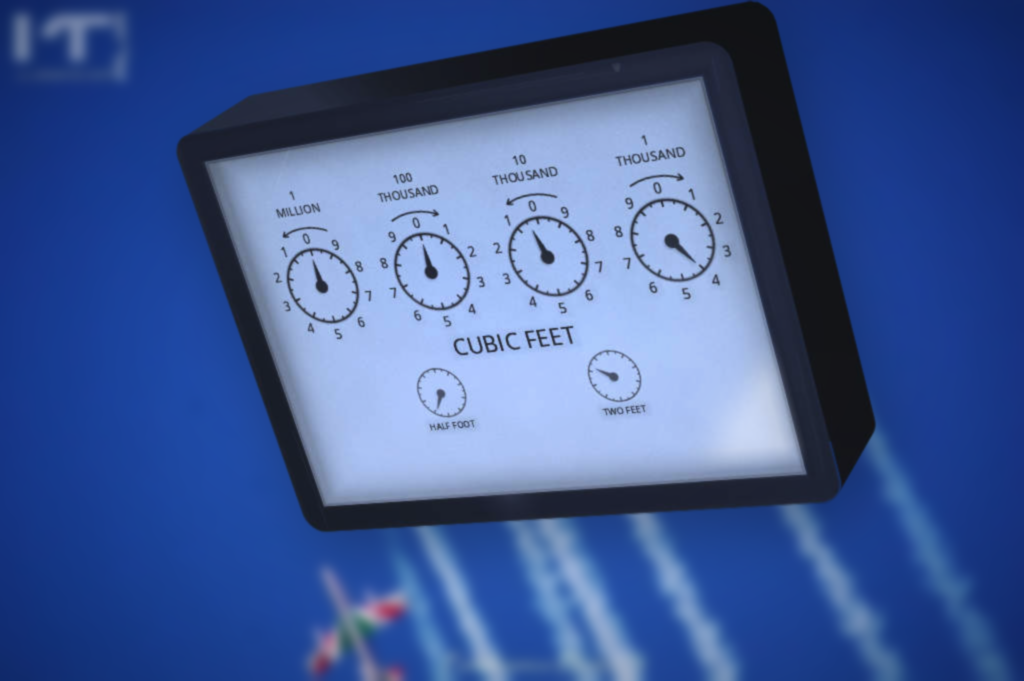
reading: 400 (ft³)
